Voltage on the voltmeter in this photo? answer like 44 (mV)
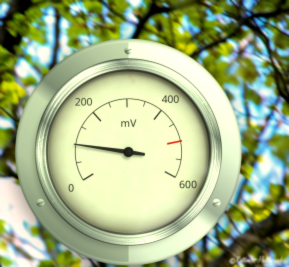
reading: 100 (mV)
